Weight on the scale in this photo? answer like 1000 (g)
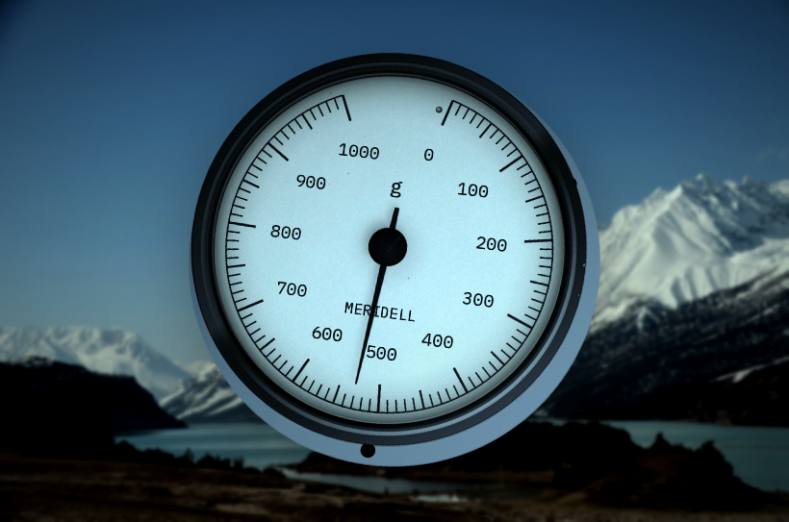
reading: 530 (g)
